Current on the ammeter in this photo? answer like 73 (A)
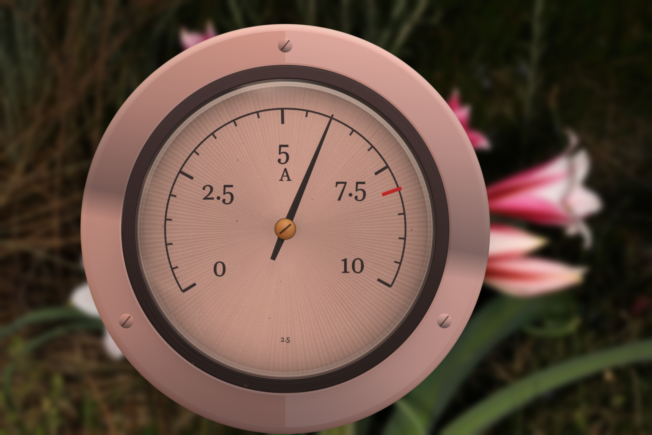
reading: 6 (A)
